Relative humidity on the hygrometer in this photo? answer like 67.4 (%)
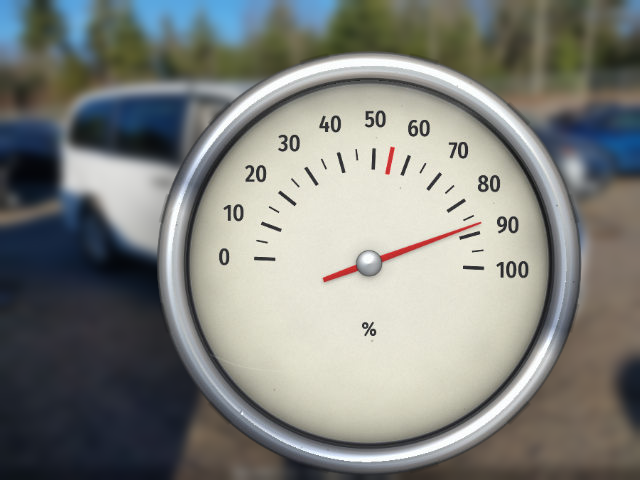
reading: 87.5 (%)
